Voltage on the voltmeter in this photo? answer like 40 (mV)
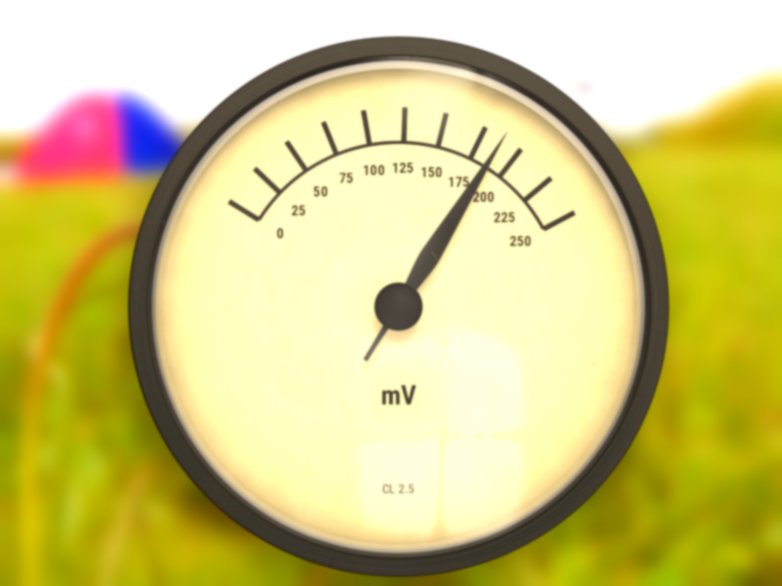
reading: 187.5 (mV)
